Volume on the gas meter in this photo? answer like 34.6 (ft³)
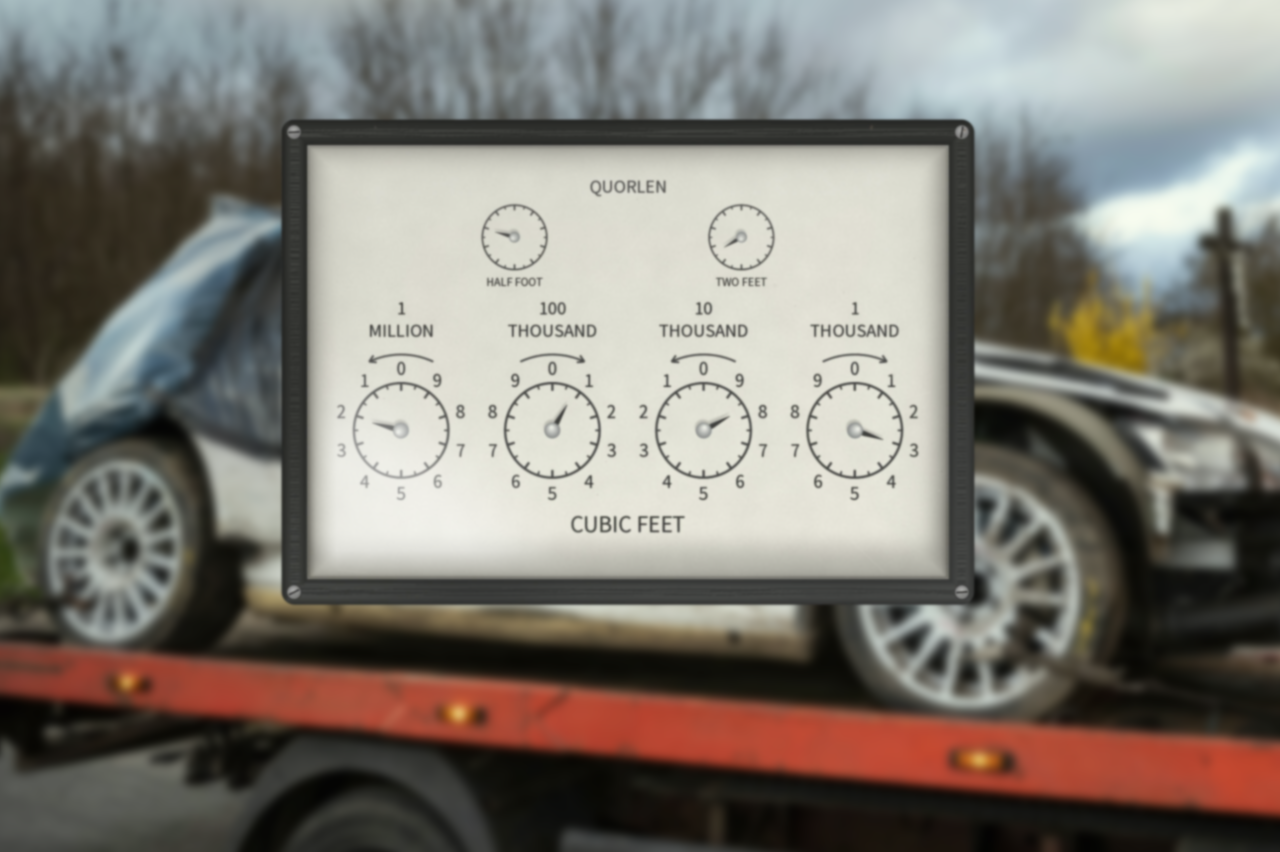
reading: 208300 (ft³)
